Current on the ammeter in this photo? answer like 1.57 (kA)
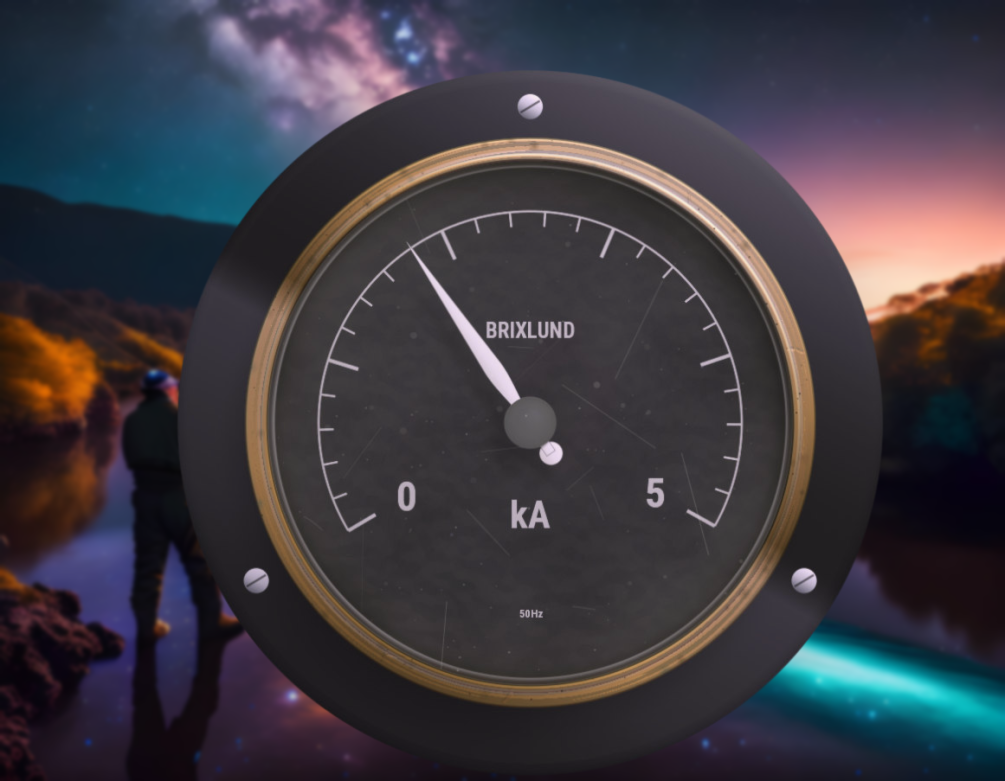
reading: 1.8 (kA)
